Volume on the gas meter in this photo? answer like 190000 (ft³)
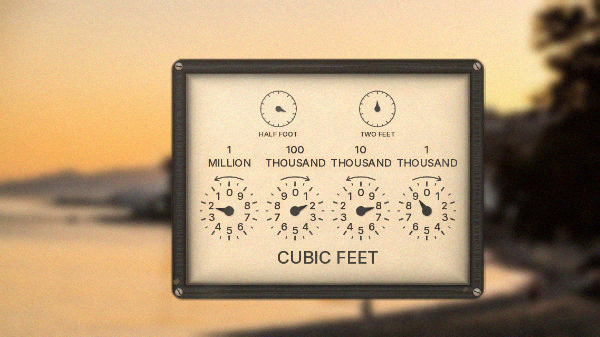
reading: 217900 (ft³)
